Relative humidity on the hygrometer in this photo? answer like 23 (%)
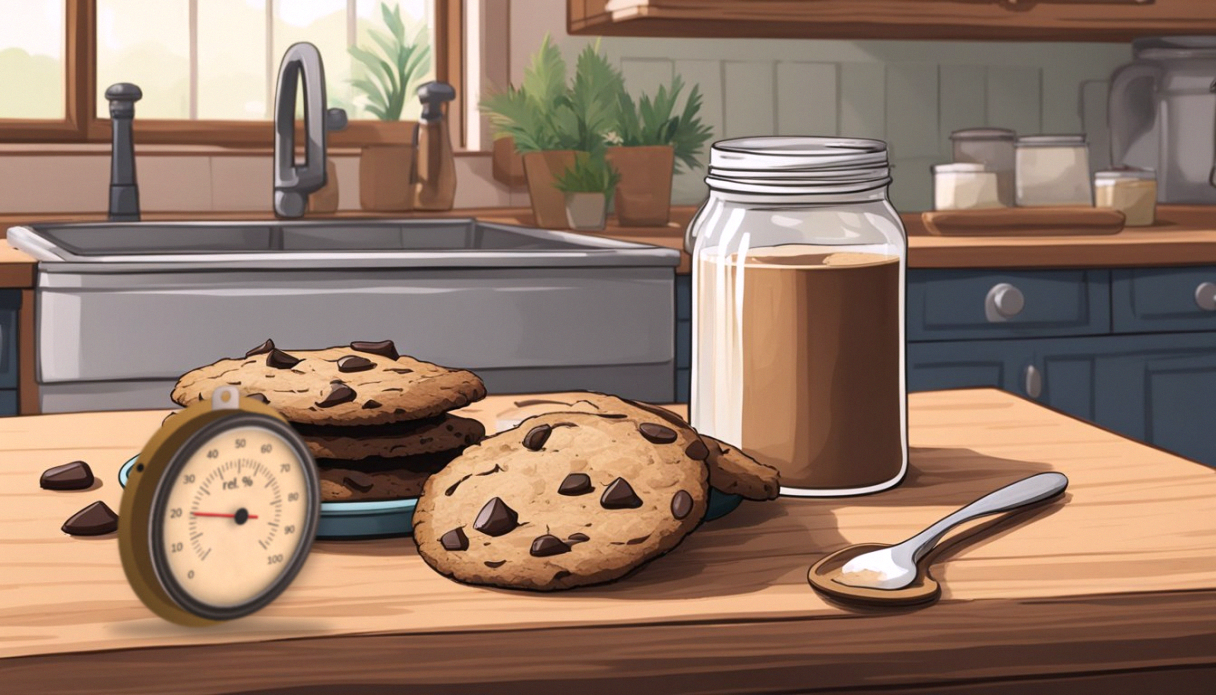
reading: 20 (%)
